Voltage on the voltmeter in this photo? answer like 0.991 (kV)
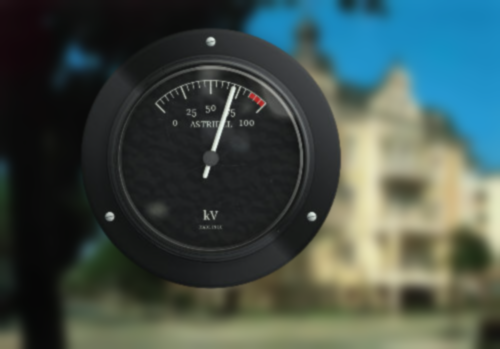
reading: 70 (kV)
